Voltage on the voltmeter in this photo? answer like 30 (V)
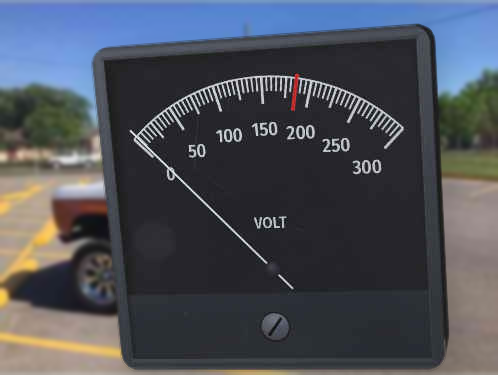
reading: 5 (V)
